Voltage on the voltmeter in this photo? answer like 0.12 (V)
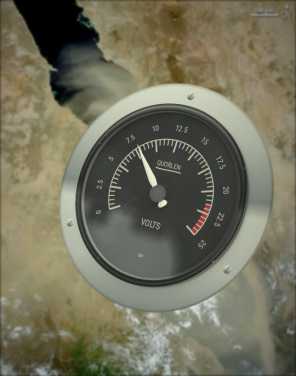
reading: 8 (V)
